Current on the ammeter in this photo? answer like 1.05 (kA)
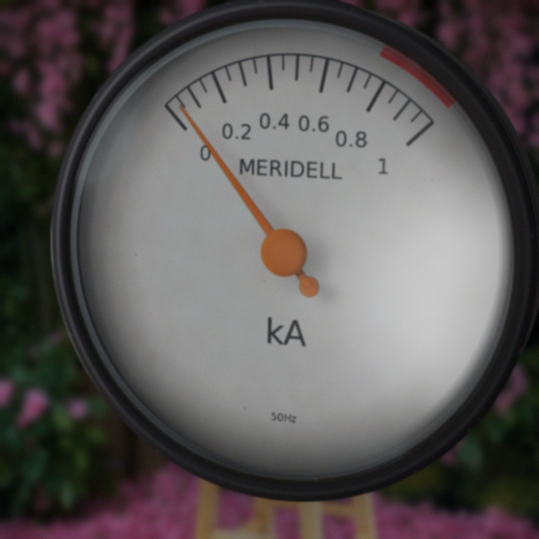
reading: 0.05 (kA)
